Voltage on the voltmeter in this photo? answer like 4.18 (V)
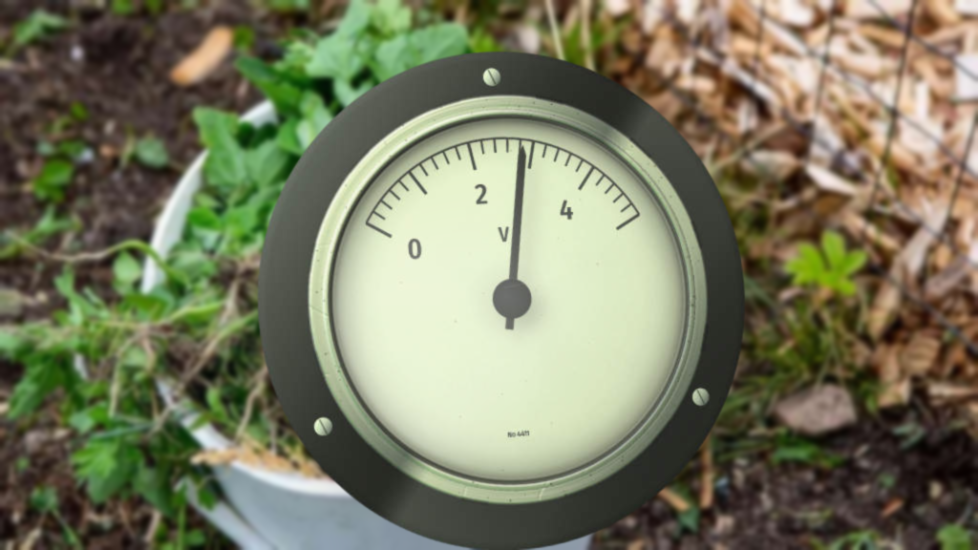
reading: 2.8 (V)
